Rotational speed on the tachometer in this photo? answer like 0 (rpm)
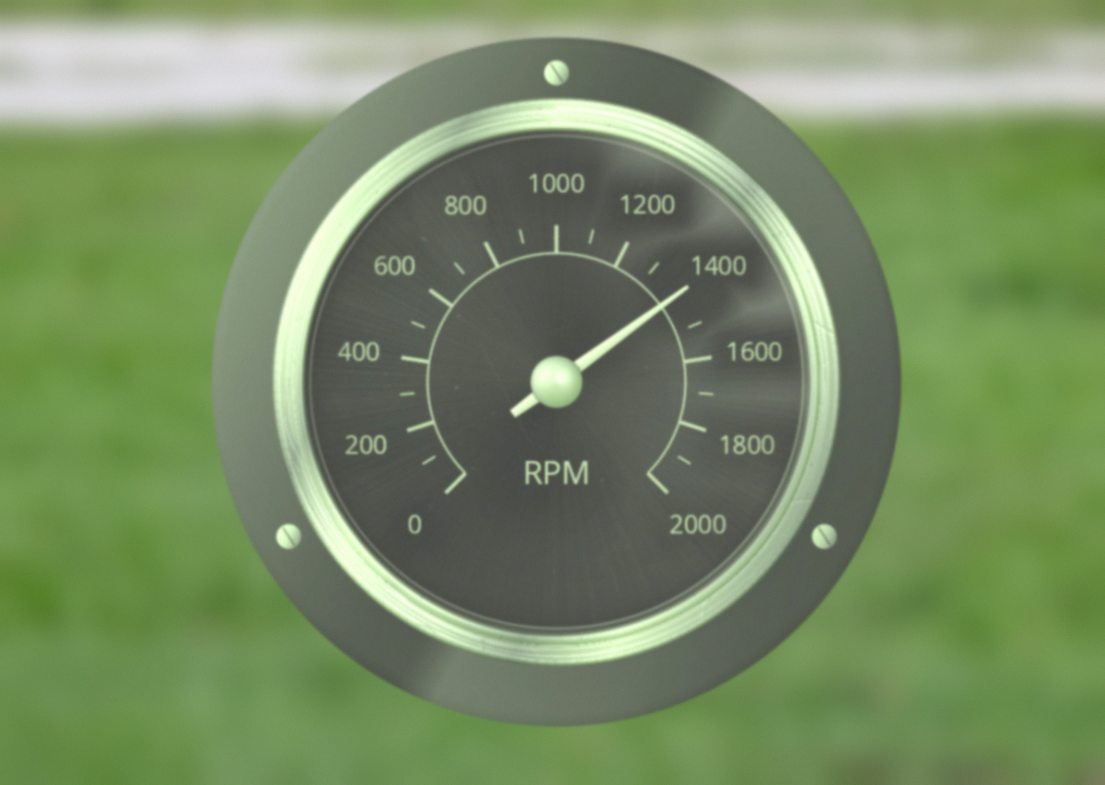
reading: 1400 (rpm)
